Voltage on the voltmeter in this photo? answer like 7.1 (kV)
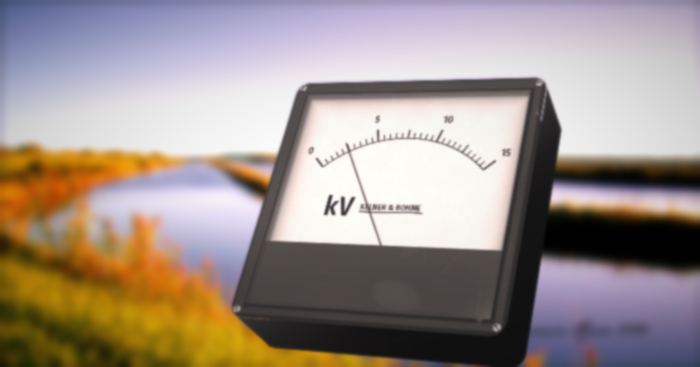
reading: 2.5 (kV)
